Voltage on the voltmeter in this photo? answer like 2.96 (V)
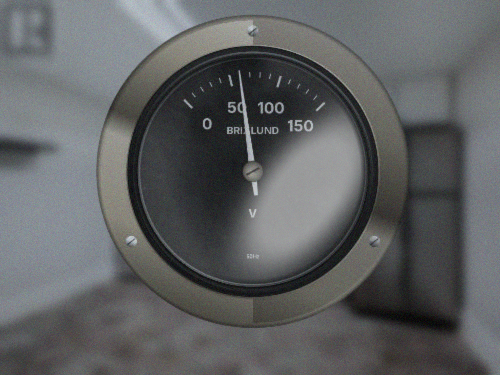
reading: 60 (V)
